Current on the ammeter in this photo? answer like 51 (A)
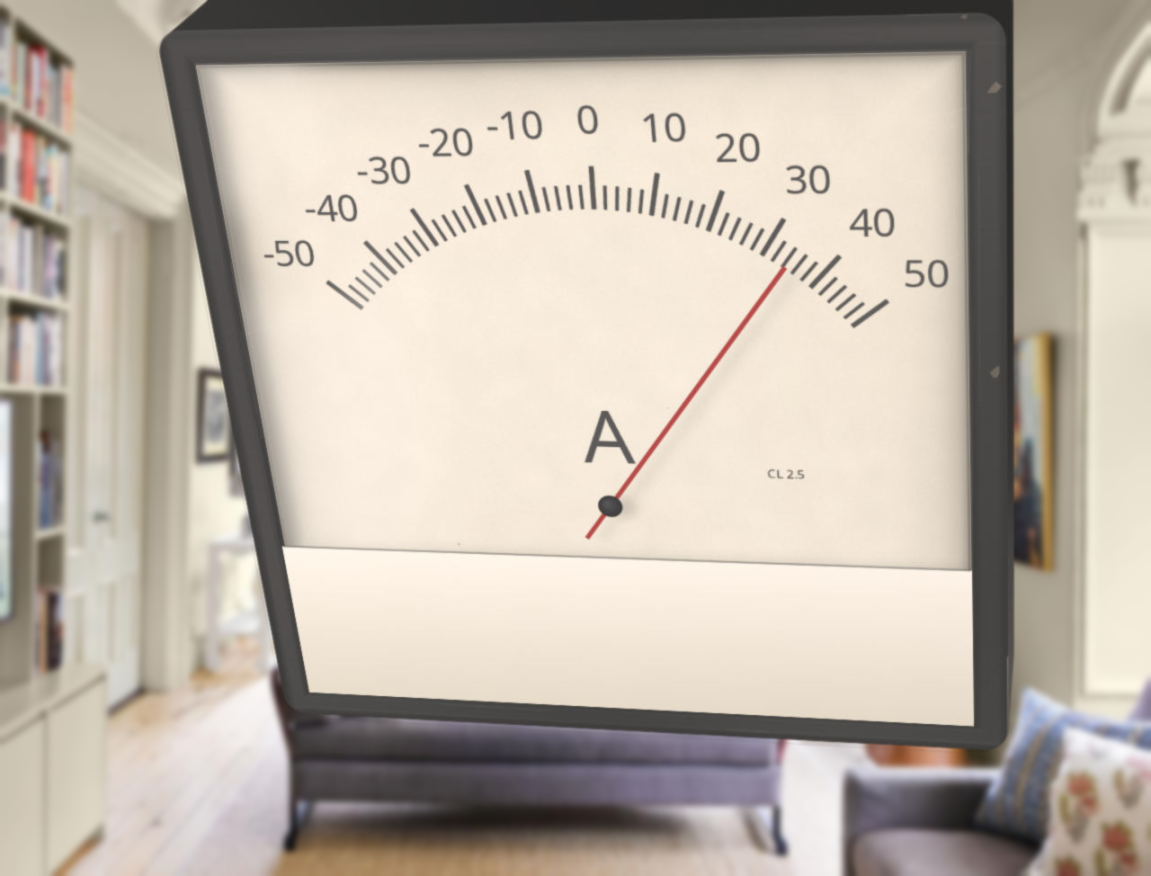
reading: 34 (A)
